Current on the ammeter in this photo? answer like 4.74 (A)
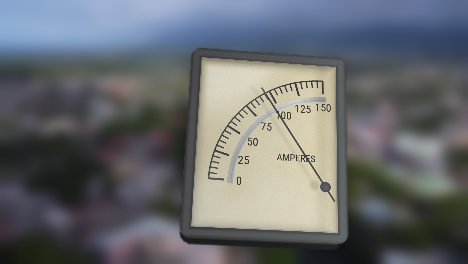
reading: 95 (A)
